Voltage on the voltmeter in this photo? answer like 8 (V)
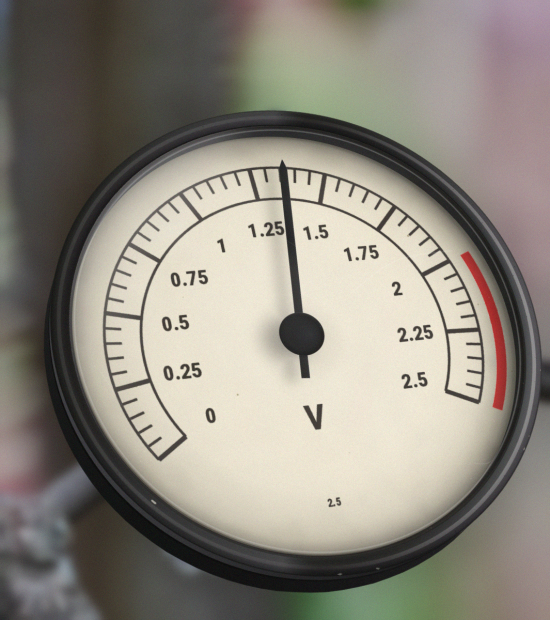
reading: 1.35 (V)
